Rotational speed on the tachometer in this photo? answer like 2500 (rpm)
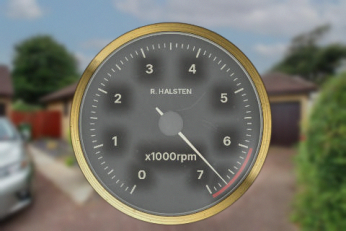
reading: 6700 (rpm)
